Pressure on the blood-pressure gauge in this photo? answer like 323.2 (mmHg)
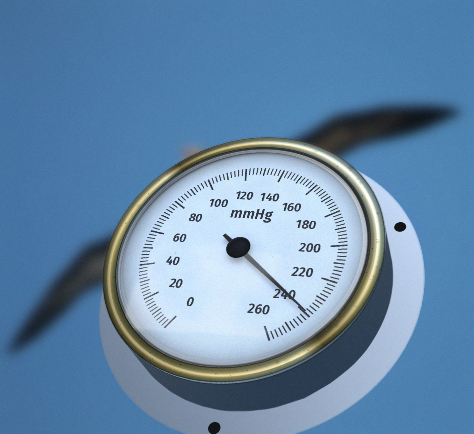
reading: 240 (mmHg)
